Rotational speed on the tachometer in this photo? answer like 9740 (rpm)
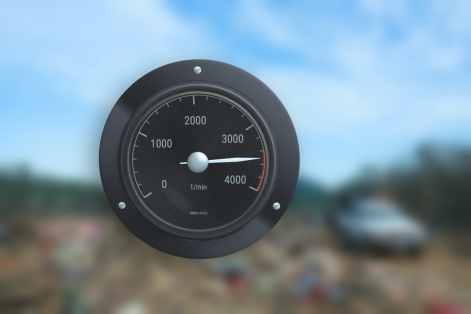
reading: 3500 (rpm)
